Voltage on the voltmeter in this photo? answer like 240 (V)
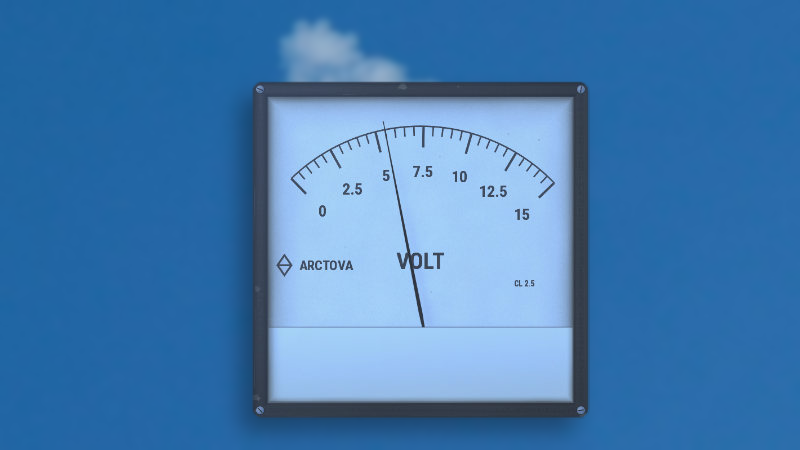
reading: 5.5 (V)
